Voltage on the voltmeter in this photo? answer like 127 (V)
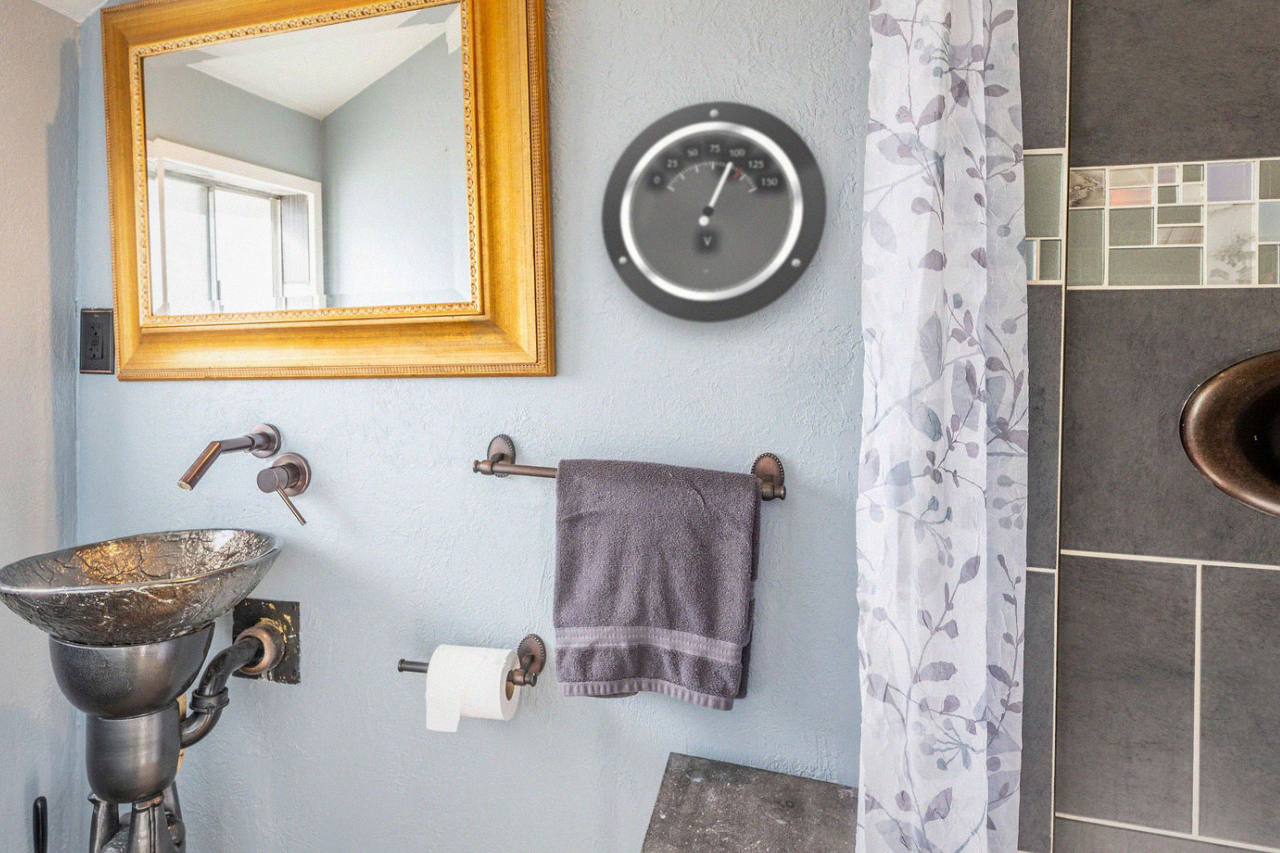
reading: 100 (V)
